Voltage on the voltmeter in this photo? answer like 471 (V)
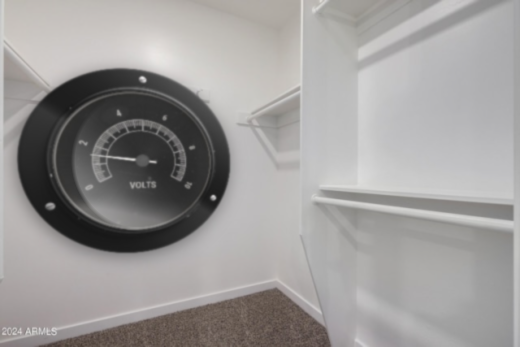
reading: 1.5 (V)
